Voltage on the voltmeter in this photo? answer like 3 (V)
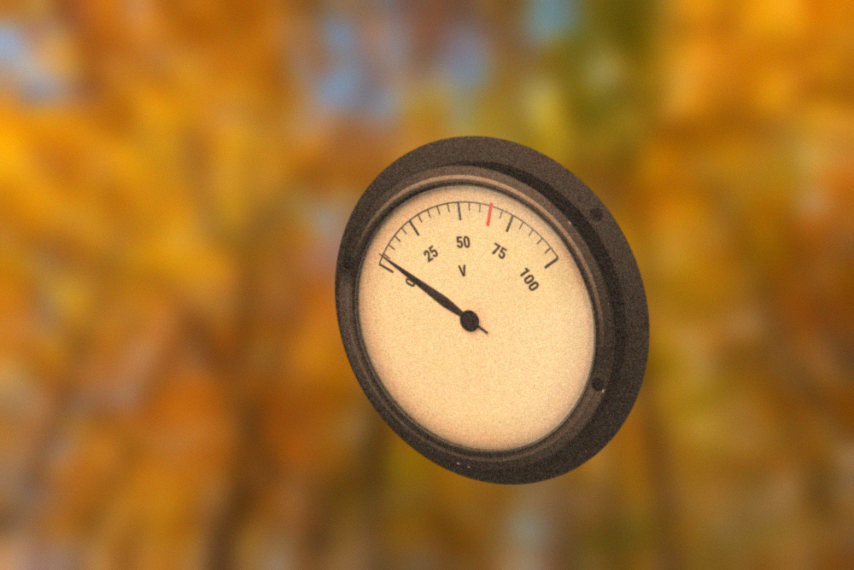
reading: 5 (V)
